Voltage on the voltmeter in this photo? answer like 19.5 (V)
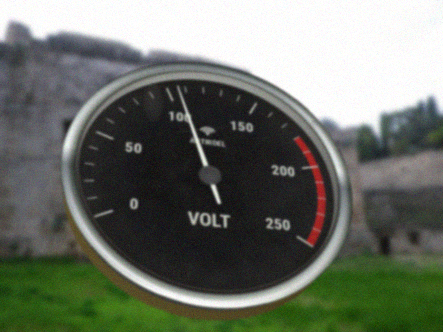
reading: 105 (V)
